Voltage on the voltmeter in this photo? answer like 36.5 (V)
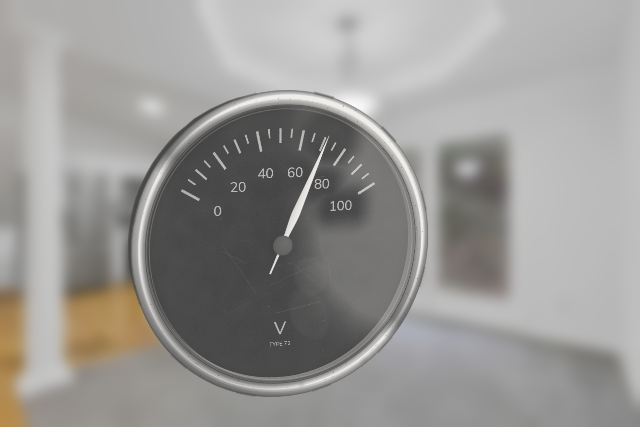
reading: 70 (V)
